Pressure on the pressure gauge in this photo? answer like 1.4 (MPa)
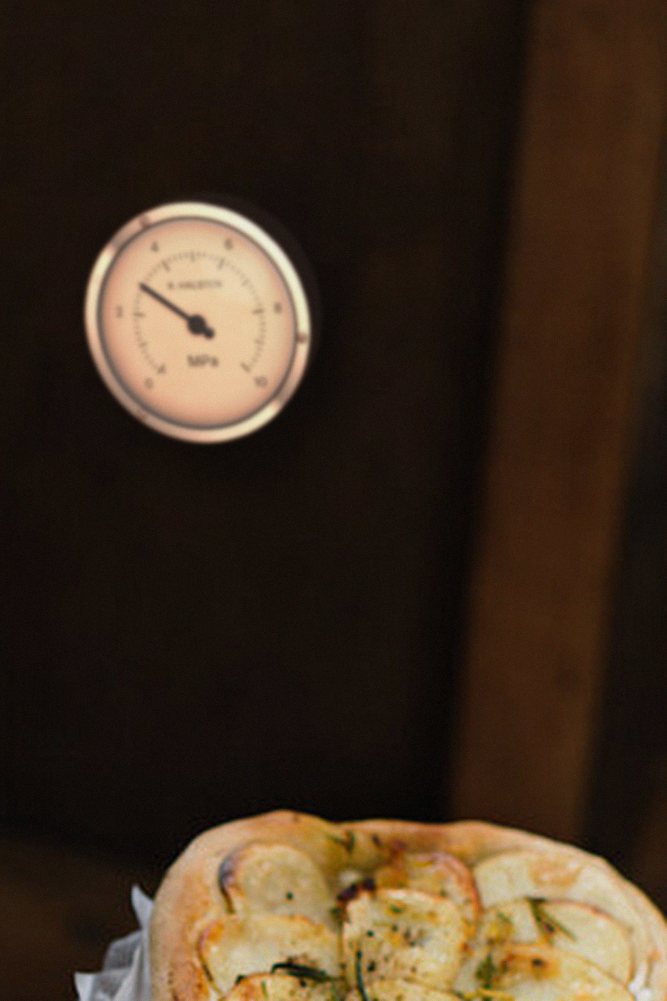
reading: 3 (MPa)
